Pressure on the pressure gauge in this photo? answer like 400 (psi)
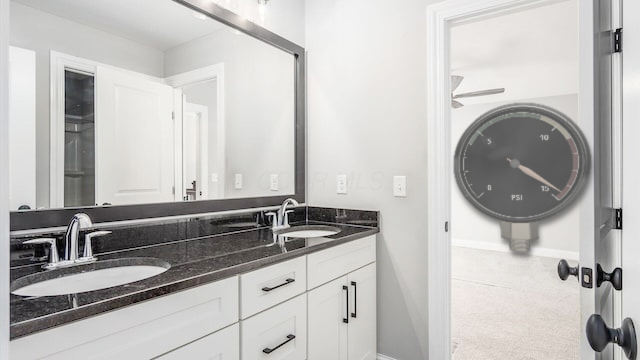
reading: 14.5 (psi)
